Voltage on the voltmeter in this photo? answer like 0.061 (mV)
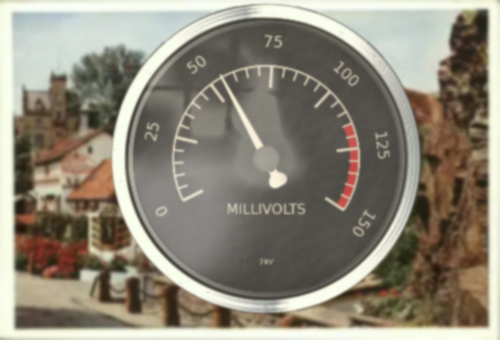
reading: 55 (mV)
